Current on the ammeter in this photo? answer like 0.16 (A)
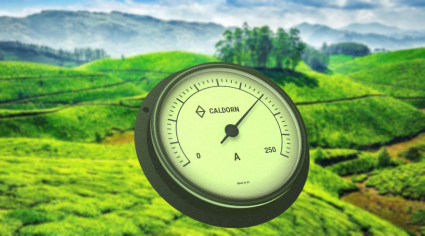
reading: 175 (A)
